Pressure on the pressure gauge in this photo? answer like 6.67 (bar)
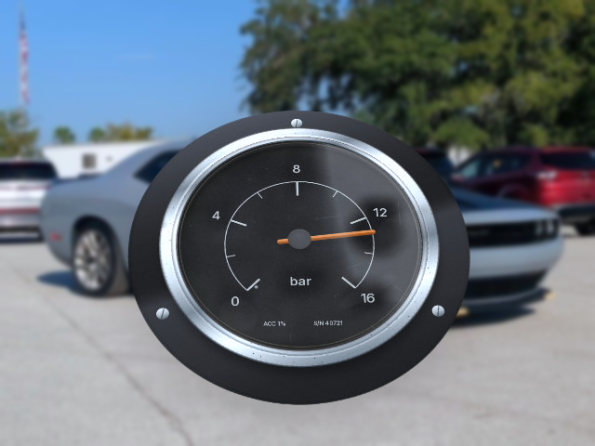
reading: 13 (bar)
